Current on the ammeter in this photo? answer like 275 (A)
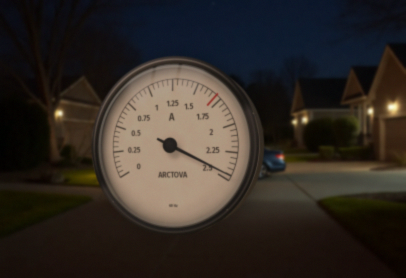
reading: 2.45 (A)
